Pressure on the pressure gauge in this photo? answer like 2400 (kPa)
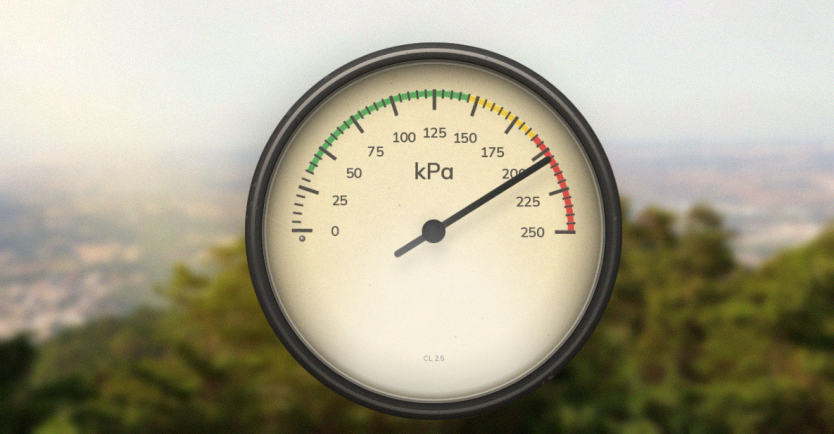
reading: 205 (kPa)
